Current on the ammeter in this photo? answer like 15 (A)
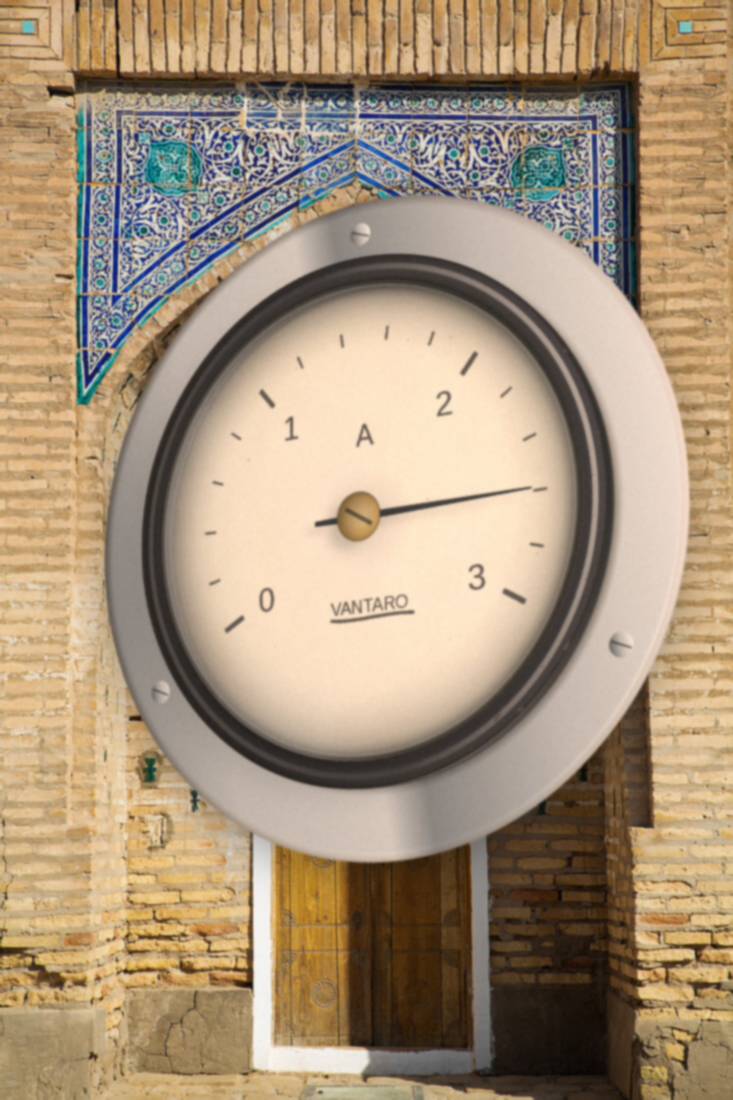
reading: 2.6 (A)
